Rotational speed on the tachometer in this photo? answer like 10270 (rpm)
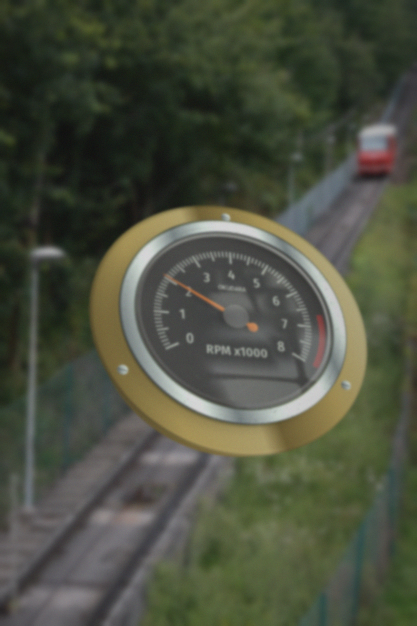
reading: 2000 (rpm)
